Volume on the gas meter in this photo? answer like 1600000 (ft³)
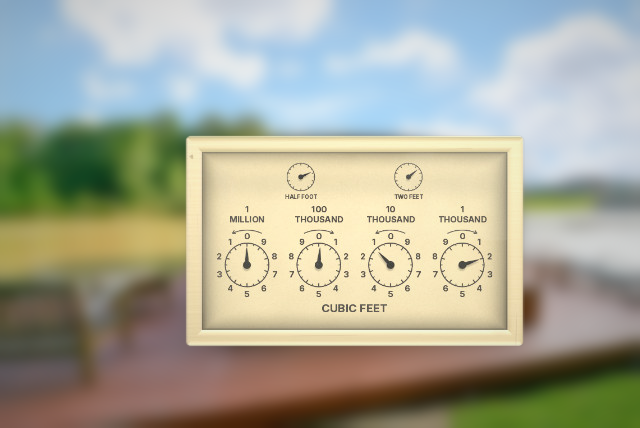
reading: 1200 (ft³)
